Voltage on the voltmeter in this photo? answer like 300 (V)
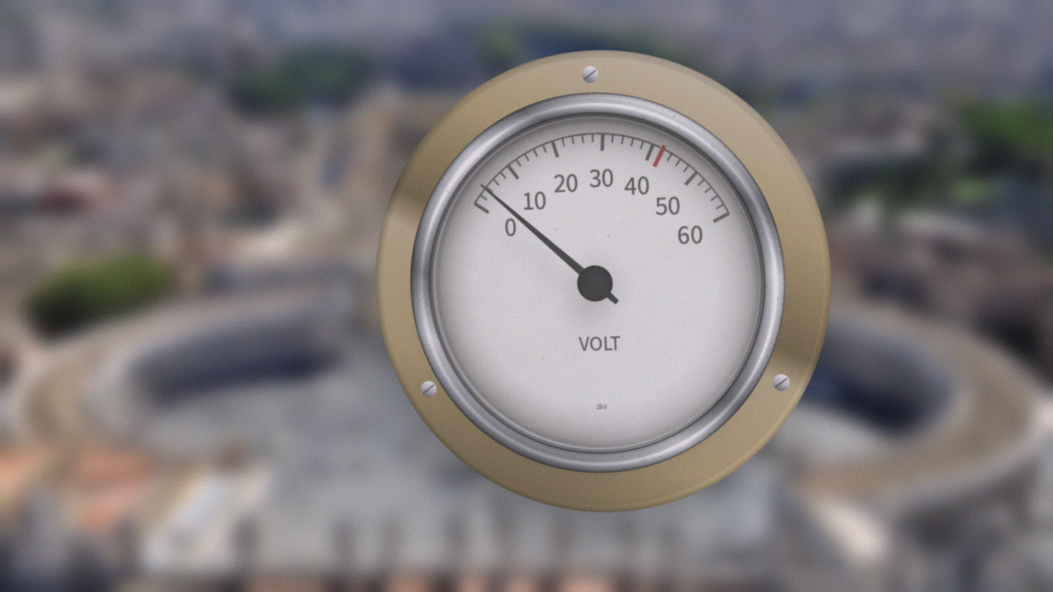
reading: 4 (V)
